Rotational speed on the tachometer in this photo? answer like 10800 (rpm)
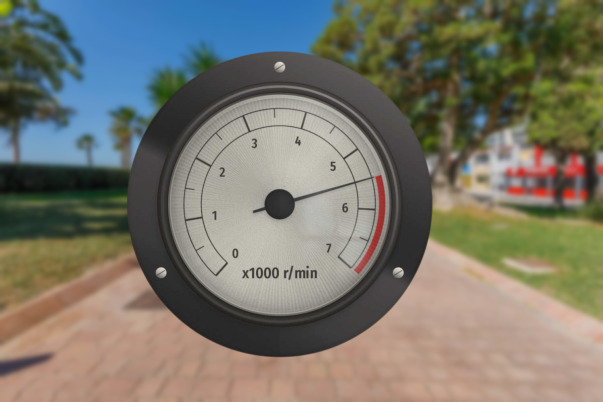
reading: 5500 (rpm)
